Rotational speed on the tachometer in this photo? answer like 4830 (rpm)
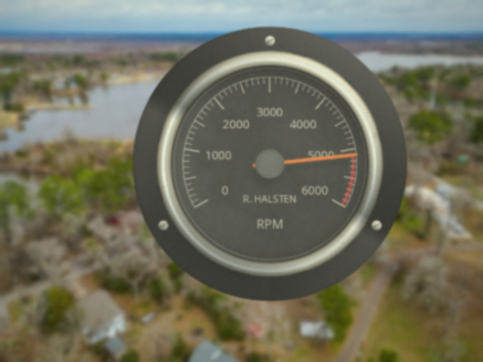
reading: 5100 (rpm)
